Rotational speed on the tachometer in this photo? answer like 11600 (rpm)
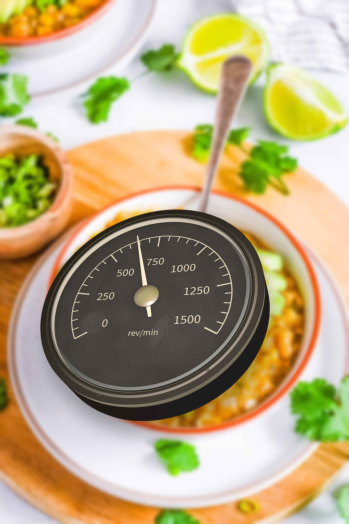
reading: 650 (rpm)
